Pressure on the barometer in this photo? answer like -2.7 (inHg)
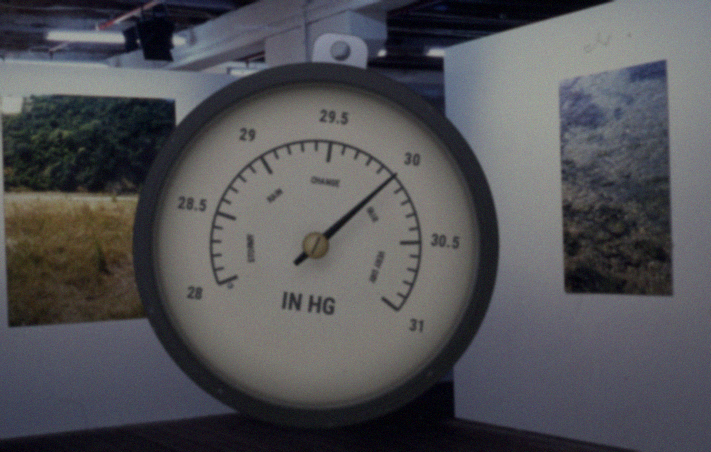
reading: 30 (inHg)
